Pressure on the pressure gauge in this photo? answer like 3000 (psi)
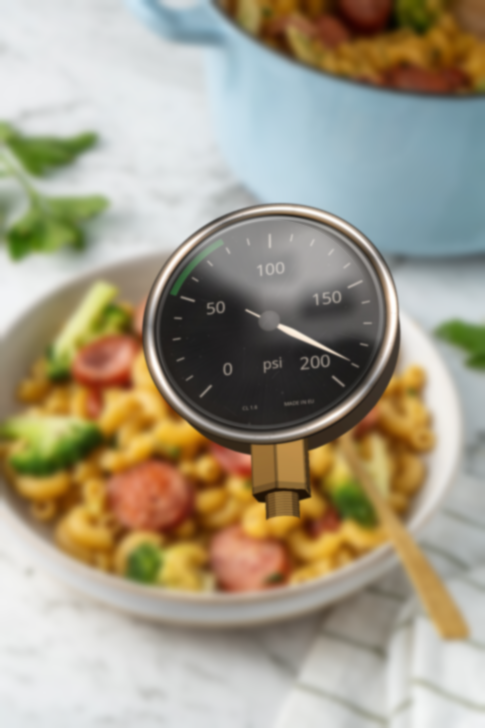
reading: 190 (psi)
